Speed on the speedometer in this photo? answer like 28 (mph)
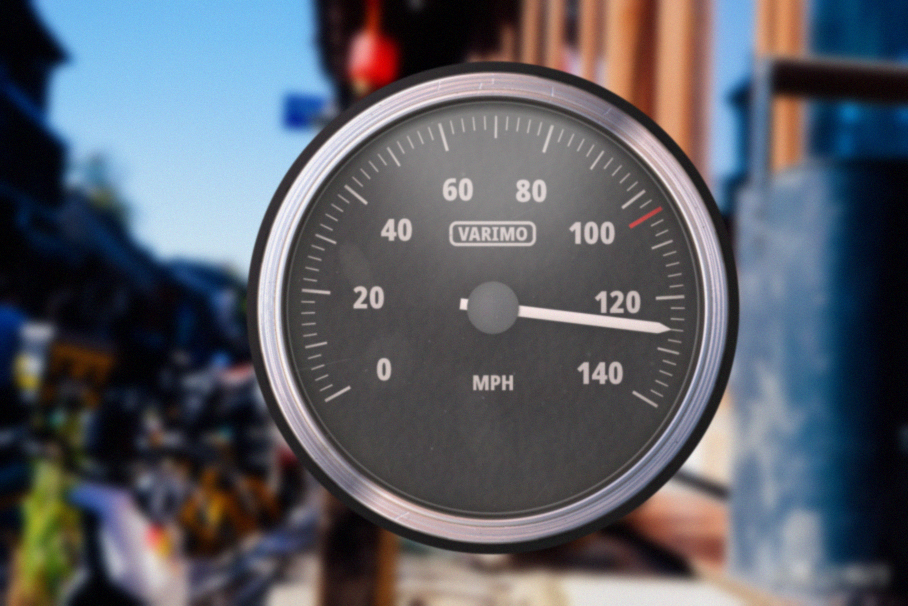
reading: 126 (mph)
